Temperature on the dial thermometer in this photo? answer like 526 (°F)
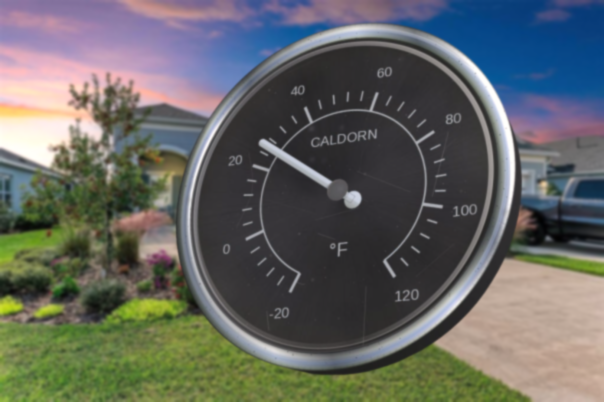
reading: 26 (°F)
